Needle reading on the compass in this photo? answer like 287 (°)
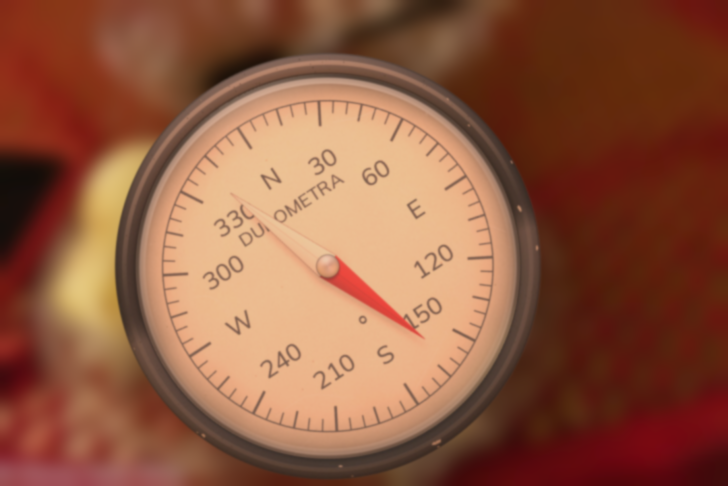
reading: 160 (°)
